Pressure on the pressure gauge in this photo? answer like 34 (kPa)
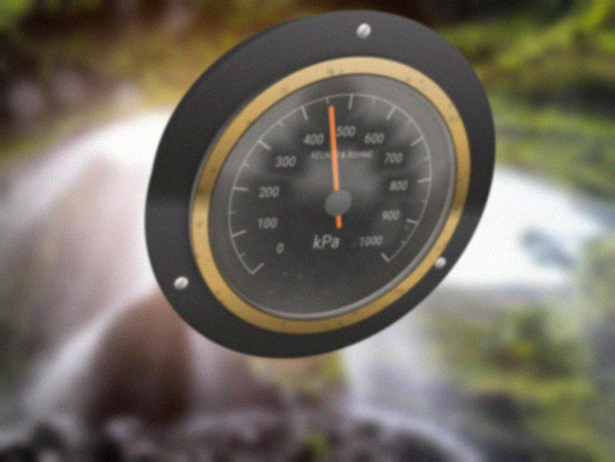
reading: 450 (kPa)
